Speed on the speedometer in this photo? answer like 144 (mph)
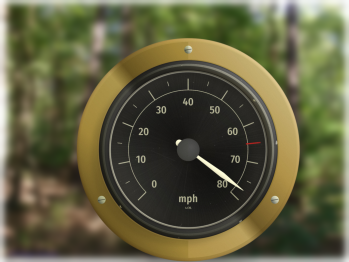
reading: 77.5 (mph)
